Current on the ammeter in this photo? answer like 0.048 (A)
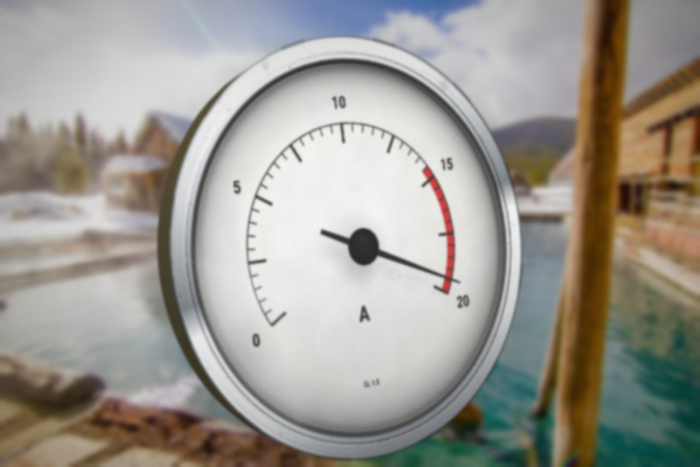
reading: 19.5 (A)
